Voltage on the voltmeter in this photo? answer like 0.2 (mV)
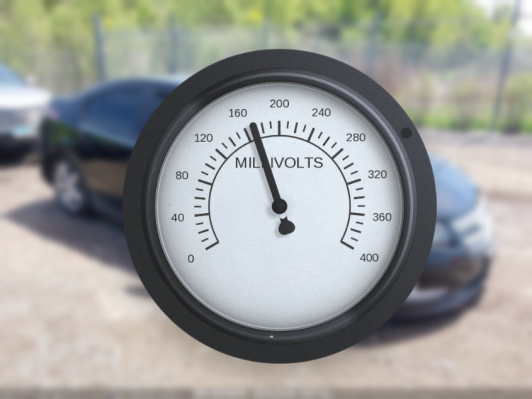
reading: 170 (mV)
